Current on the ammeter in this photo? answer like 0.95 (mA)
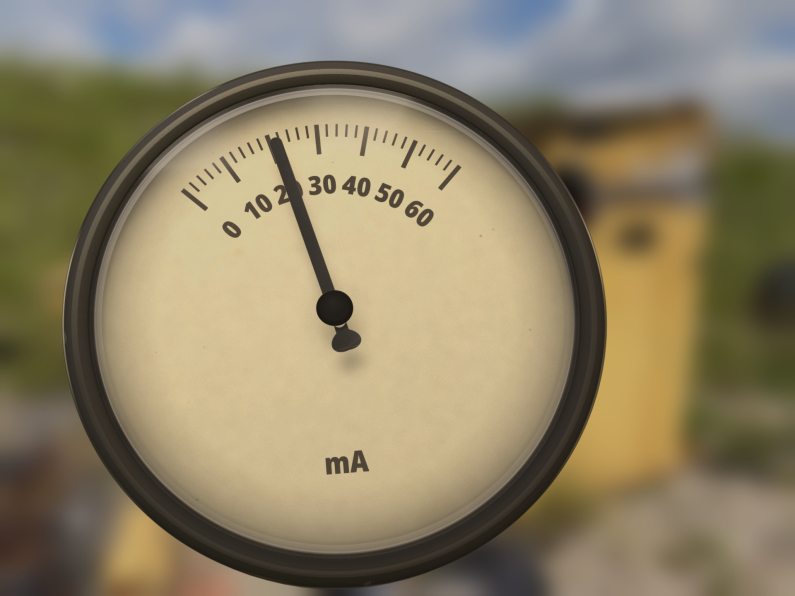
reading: 21 (mA)
